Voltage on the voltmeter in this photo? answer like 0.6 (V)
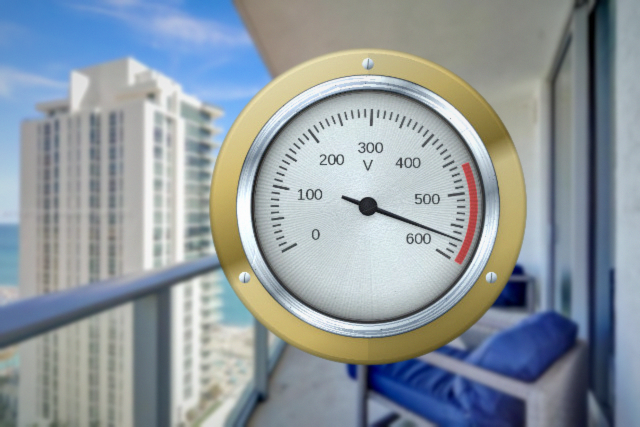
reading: 570 (V)
